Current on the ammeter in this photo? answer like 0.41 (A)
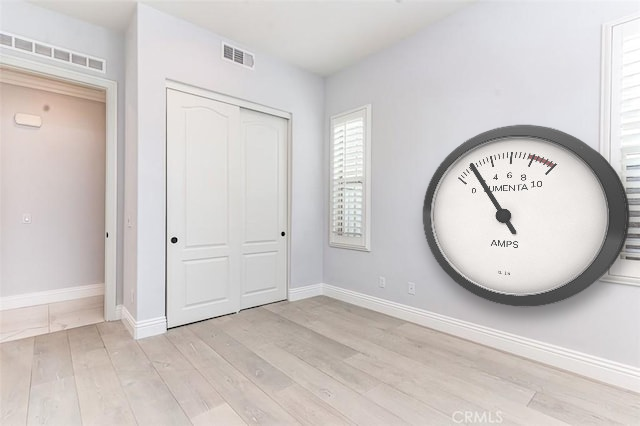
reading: 2 (A)
